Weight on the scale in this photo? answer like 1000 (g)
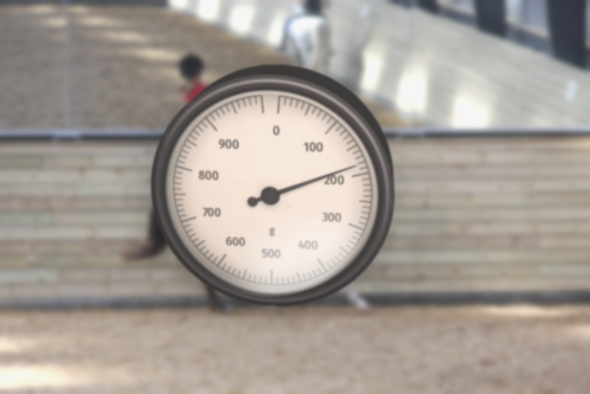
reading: 180 (g)
